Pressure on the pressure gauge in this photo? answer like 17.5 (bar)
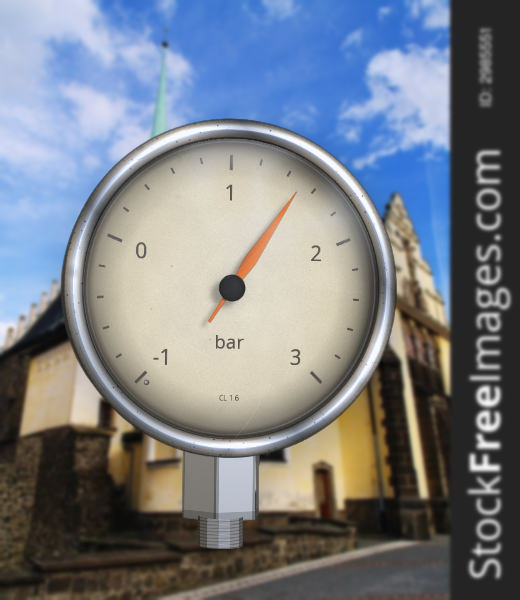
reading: 1.5 (bar)
